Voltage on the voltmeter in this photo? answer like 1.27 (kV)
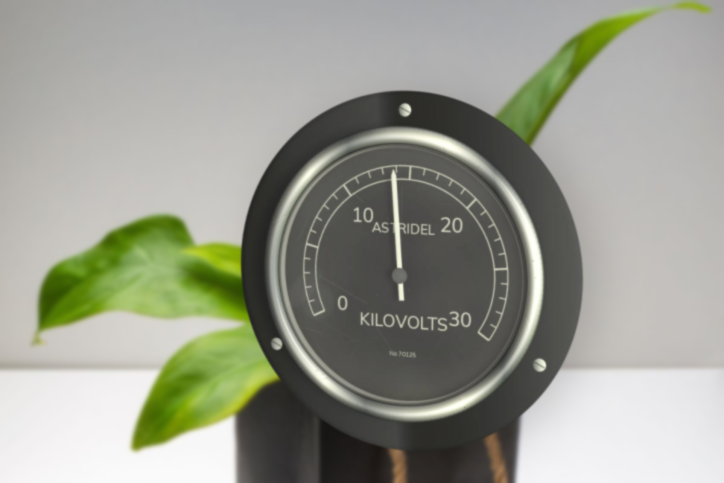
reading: 14 (kV)
